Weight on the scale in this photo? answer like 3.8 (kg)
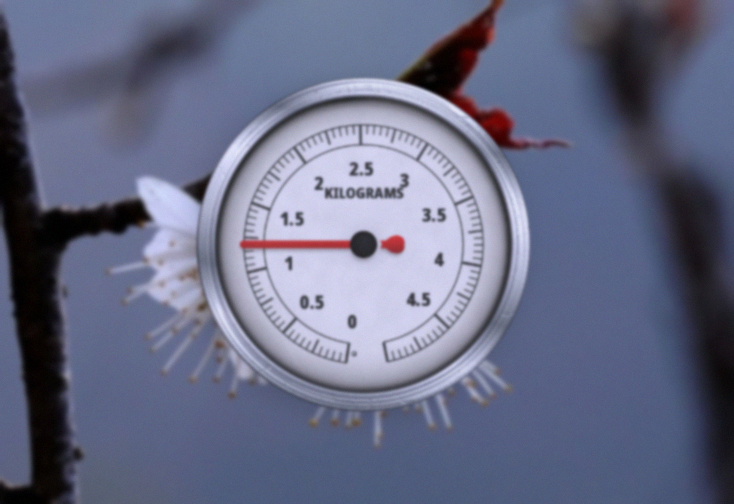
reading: 1.2 (kg)
